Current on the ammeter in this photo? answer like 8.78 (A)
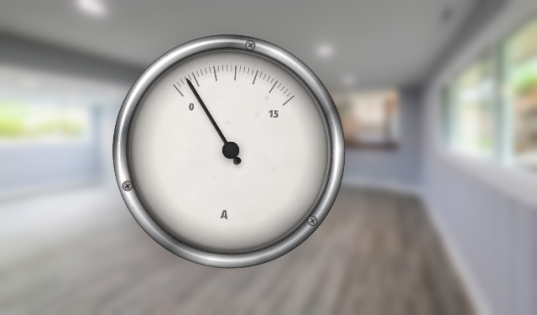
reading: 1.5 (A)
